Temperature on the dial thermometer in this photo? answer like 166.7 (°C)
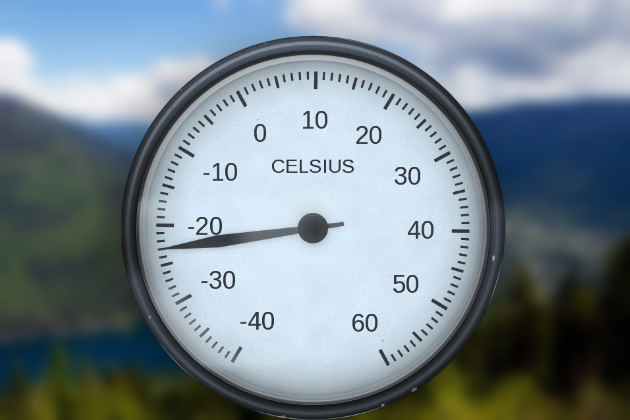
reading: -23 (°C)
